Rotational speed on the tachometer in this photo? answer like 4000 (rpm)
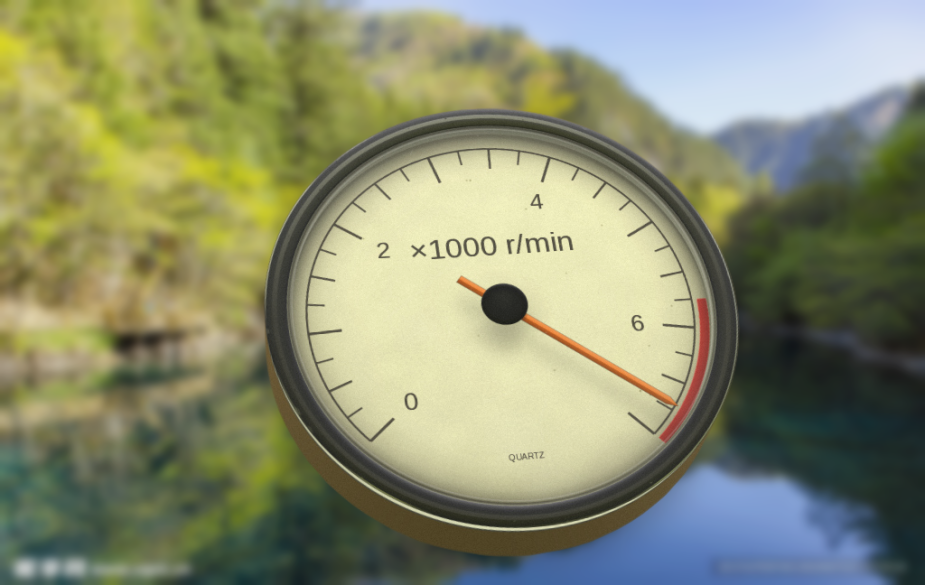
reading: 6750 (rpm)
